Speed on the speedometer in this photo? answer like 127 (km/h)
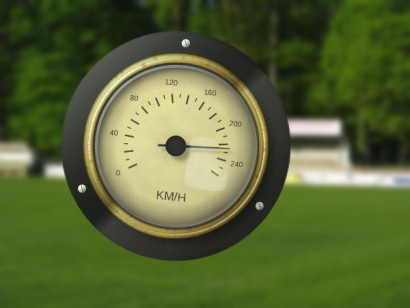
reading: 225 (km/h)
